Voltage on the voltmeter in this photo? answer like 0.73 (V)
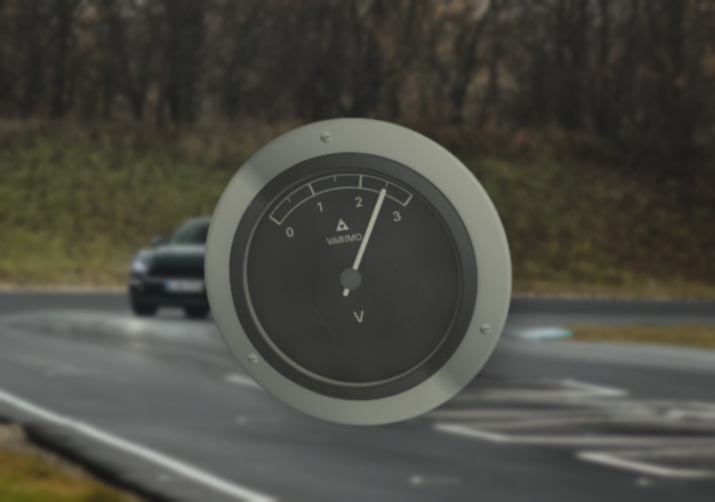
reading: 2.5 (V)
